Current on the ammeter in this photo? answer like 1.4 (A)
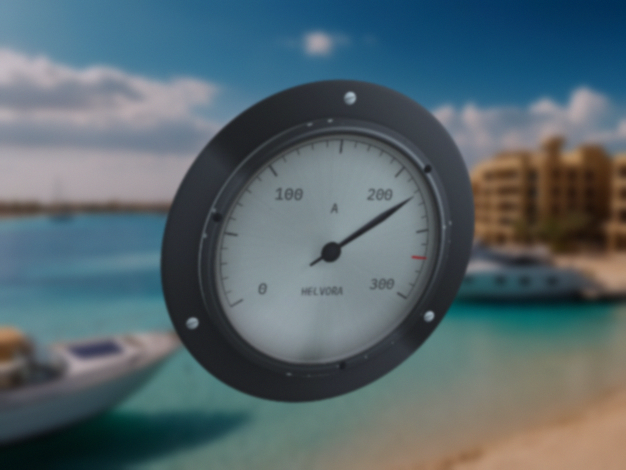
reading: 220 (A)
